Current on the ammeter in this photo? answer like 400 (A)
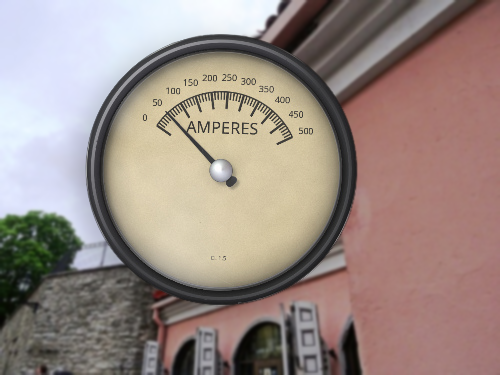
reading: 50 (A)
